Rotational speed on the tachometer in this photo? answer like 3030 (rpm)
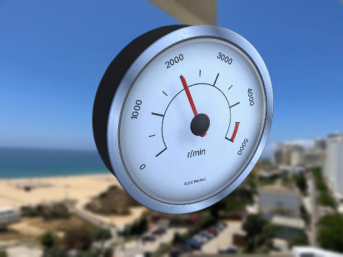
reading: 2000 (rpm)
